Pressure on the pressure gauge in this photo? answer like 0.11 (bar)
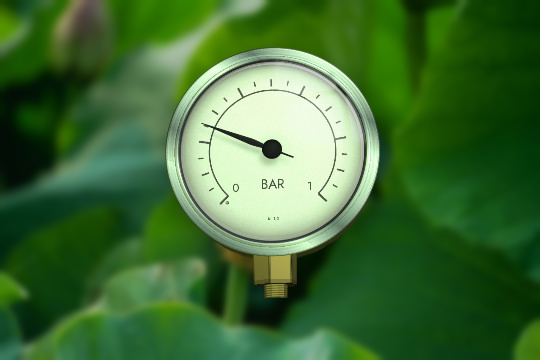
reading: 0.25 (bar)
